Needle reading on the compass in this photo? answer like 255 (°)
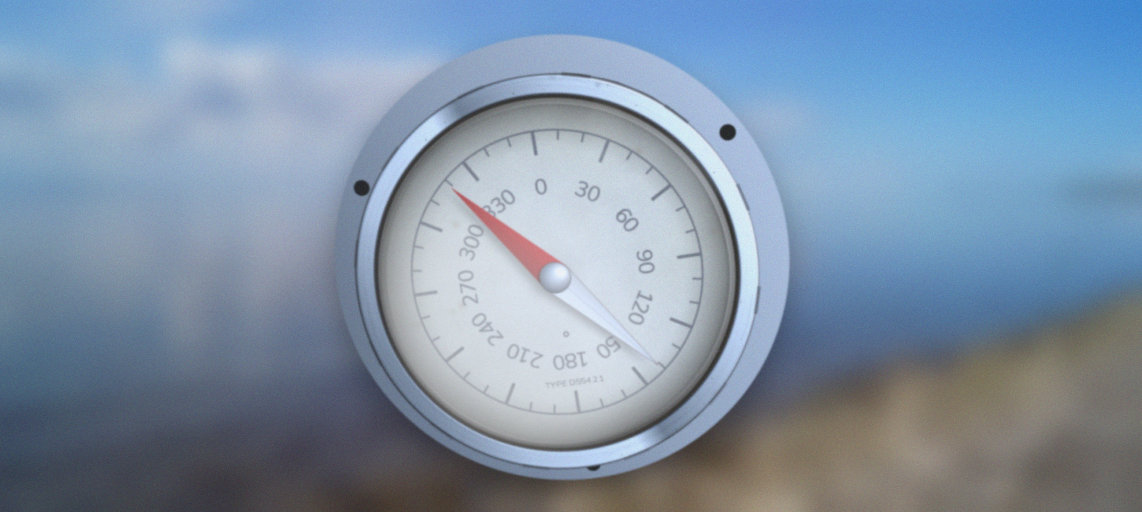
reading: 320 (°)
